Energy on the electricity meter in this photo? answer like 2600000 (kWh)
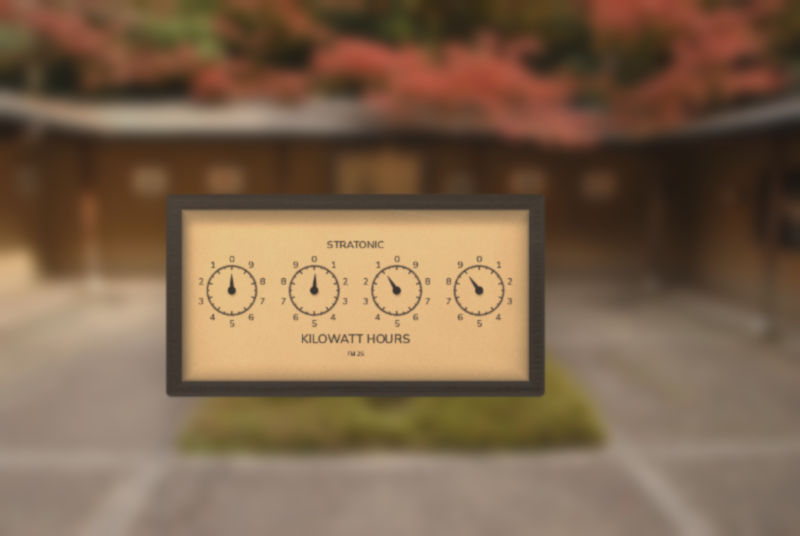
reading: 9 (kWh)
